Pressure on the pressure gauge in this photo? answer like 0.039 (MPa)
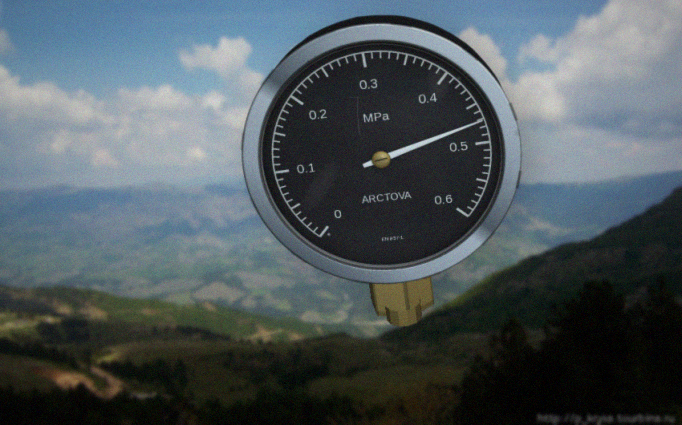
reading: 0.47 (MPa)
